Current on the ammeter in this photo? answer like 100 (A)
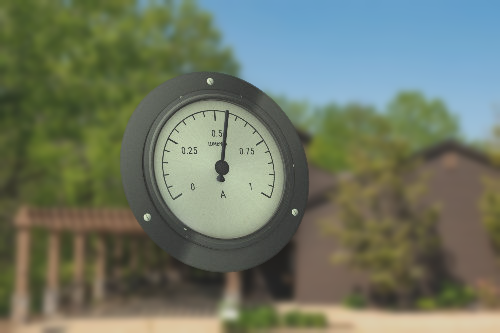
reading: 0.55 (A)
